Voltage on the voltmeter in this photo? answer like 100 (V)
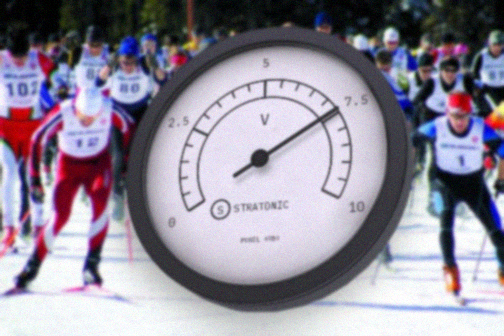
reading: 7.5 (V)
